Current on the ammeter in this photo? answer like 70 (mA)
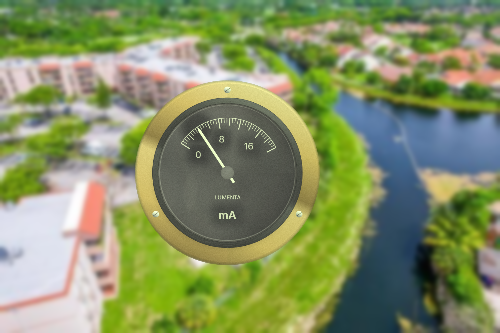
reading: 4 (mA)
